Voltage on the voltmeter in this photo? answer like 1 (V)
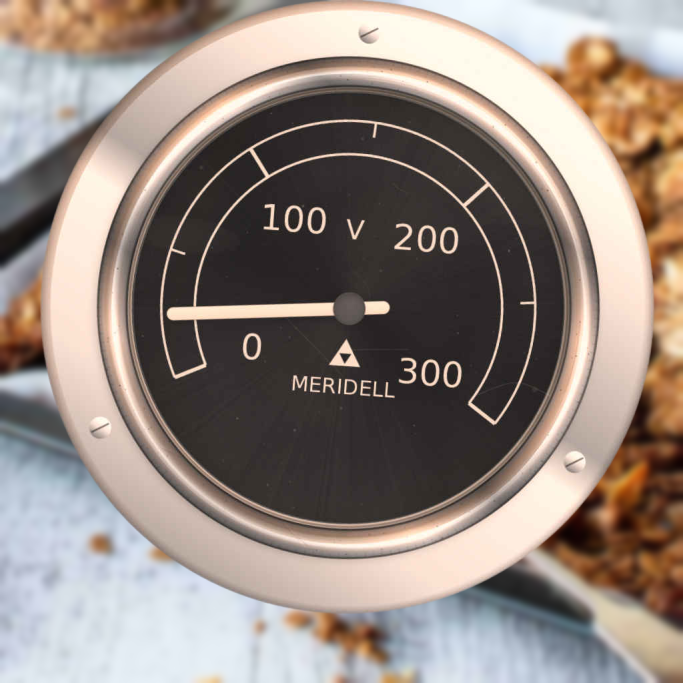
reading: 25 (V)
